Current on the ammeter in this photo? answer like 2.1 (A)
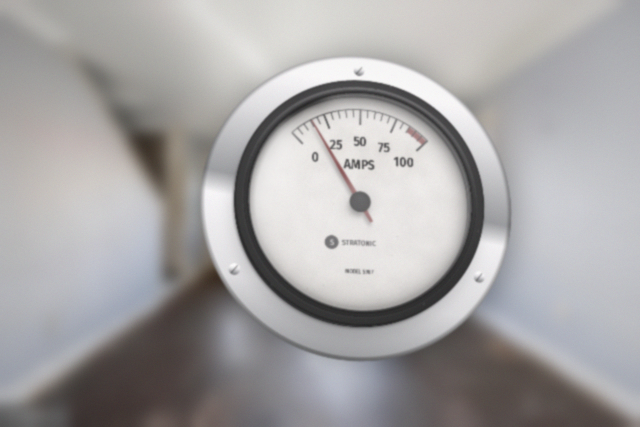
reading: 15 (A)
